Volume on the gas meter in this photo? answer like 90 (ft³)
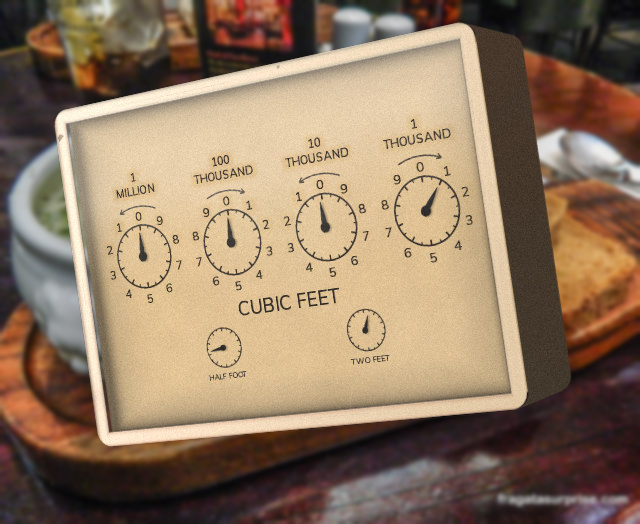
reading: 100 (ft³)
